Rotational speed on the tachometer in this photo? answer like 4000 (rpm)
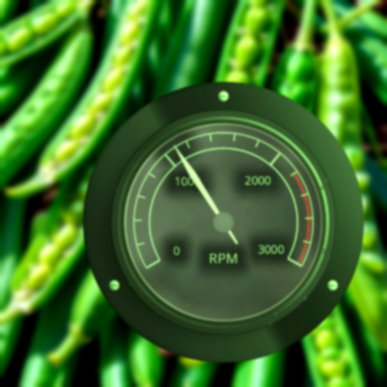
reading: 1100 (rpm)
